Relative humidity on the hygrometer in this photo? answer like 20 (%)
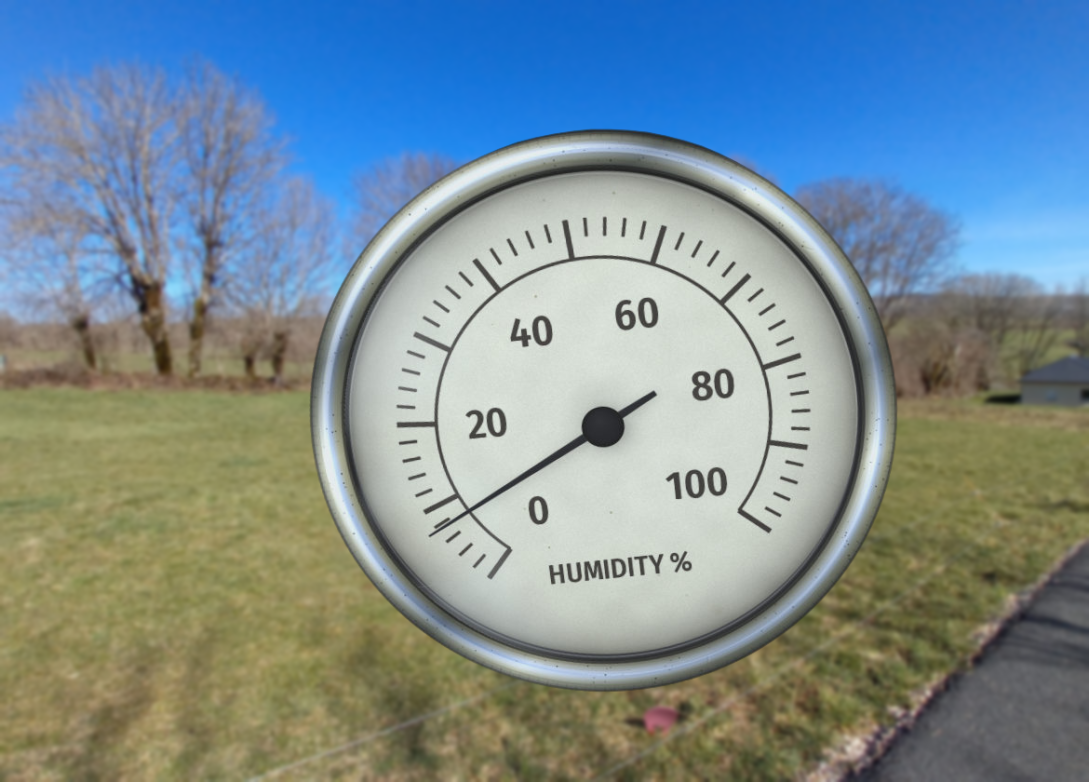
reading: 8 (%)
